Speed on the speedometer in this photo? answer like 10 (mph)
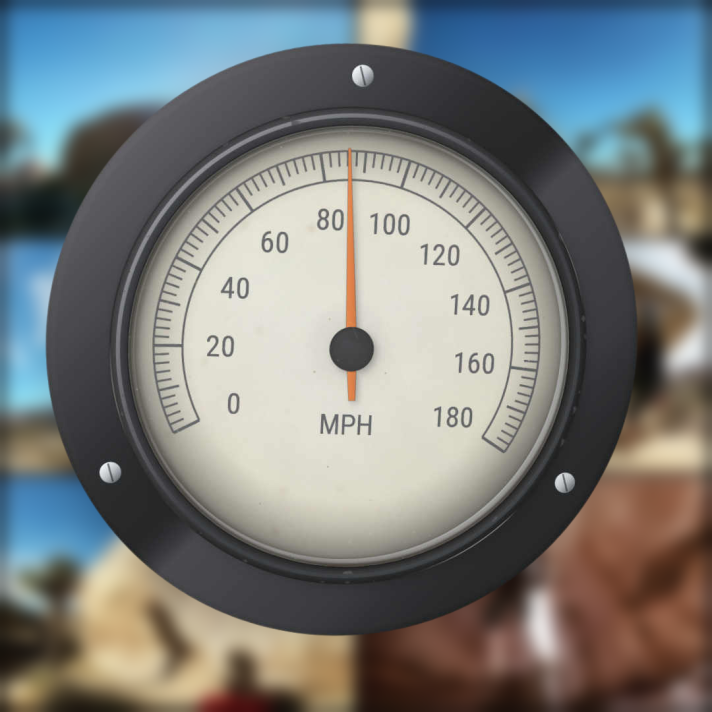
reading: 86 (mph)
